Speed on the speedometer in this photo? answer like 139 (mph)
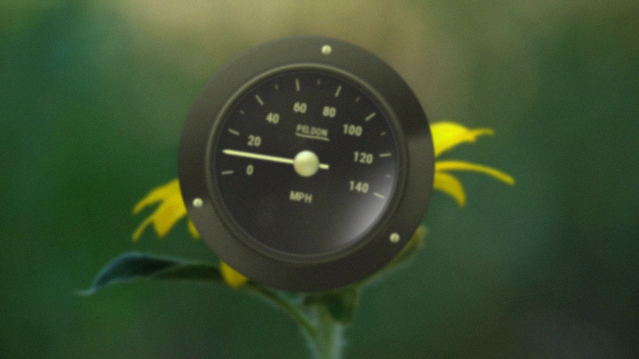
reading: 10 (mph)
